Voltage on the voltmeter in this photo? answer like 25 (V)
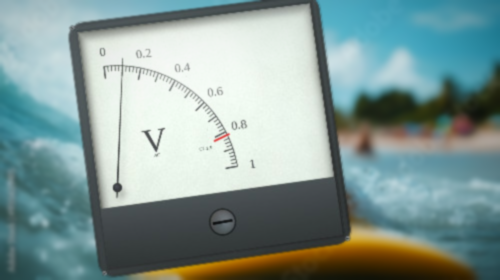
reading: 0.1 (V)
